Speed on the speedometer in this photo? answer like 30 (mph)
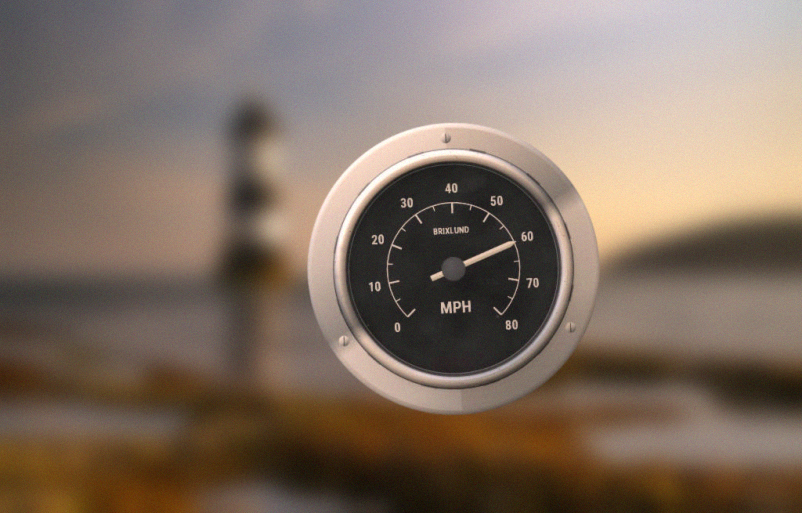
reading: 60 (mph)
